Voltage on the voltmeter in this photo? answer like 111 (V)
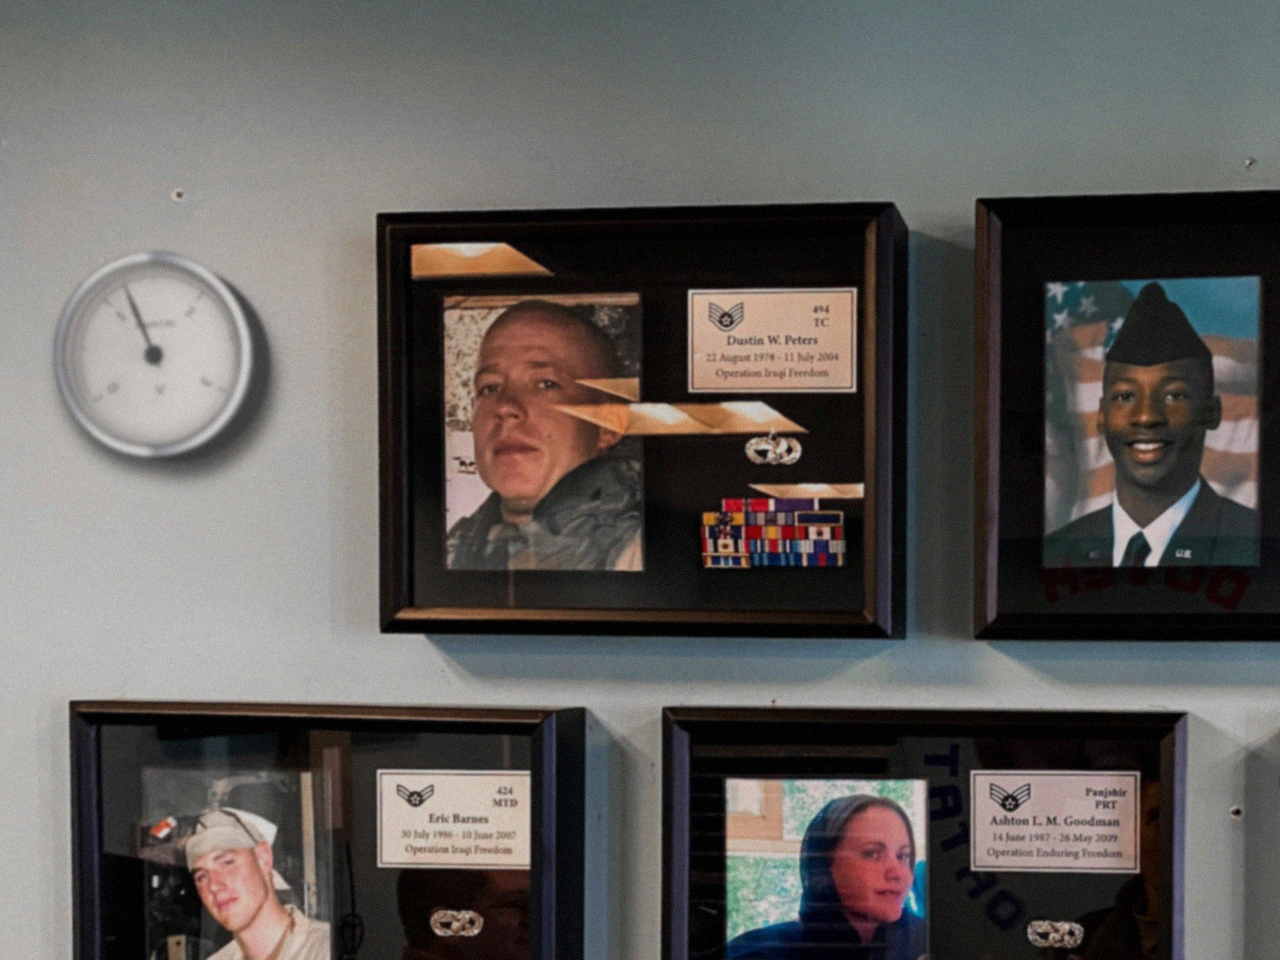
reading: 1.25 (V)
